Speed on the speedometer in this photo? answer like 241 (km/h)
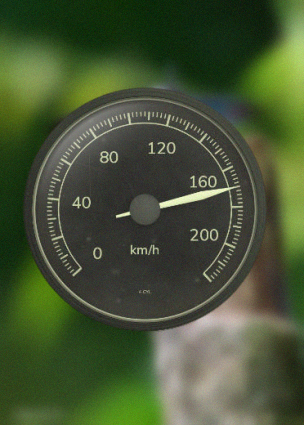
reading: 170 (km/h)
